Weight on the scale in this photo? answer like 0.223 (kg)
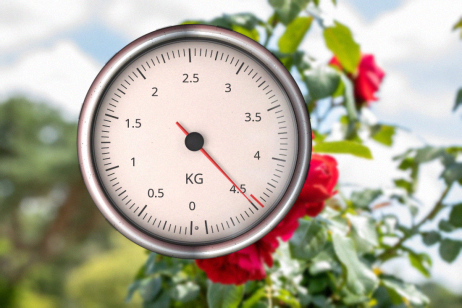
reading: 4.5 (kg)
